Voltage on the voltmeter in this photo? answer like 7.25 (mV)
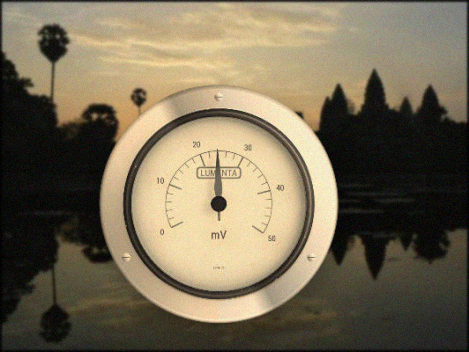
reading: 24 (mV)
